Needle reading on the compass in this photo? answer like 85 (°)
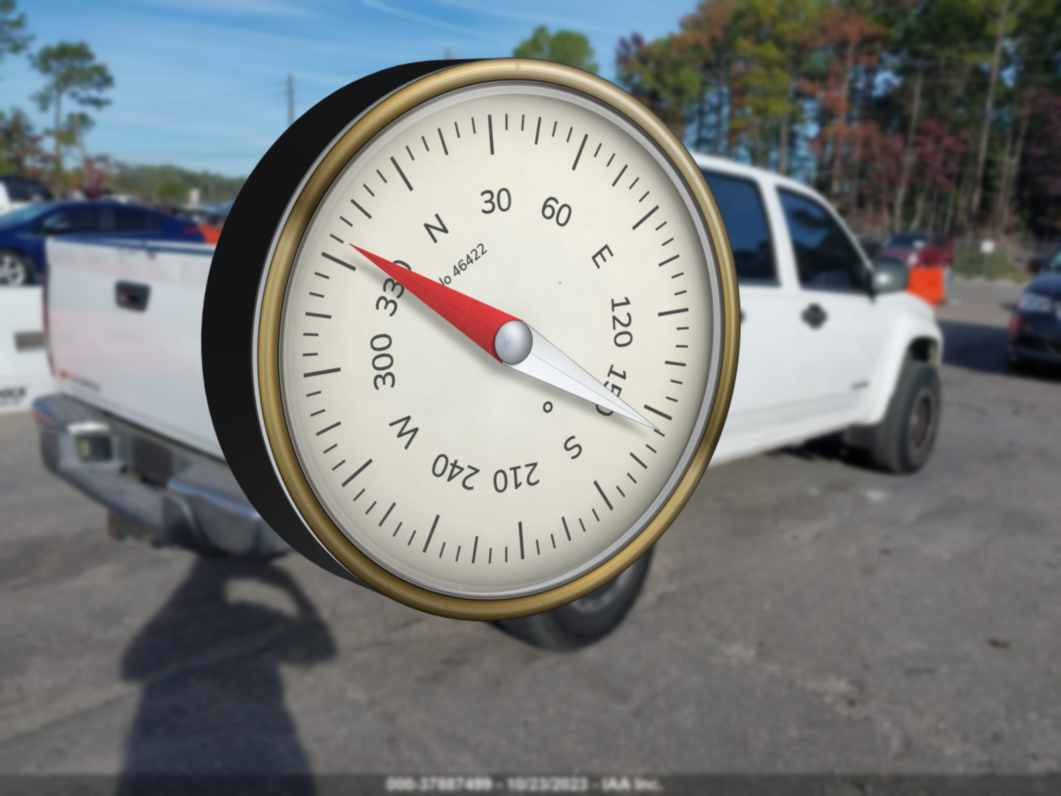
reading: 335 (°)
